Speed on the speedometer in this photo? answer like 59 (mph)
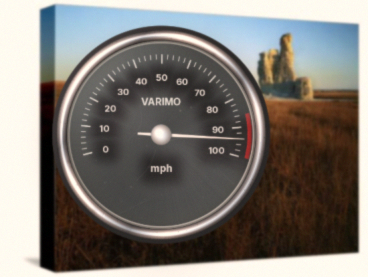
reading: 94 (mph)
